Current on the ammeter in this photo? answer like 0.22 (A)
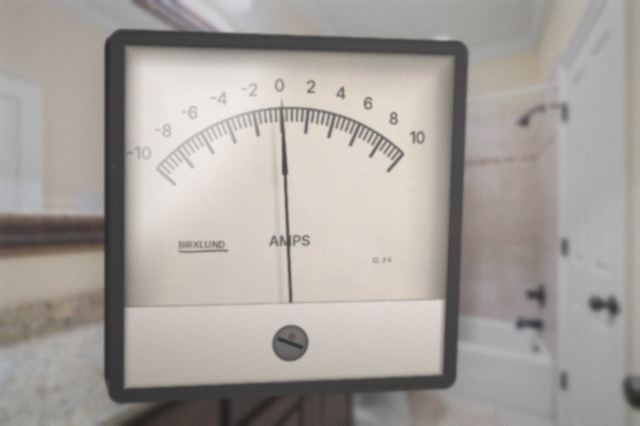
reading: 0 (A)
